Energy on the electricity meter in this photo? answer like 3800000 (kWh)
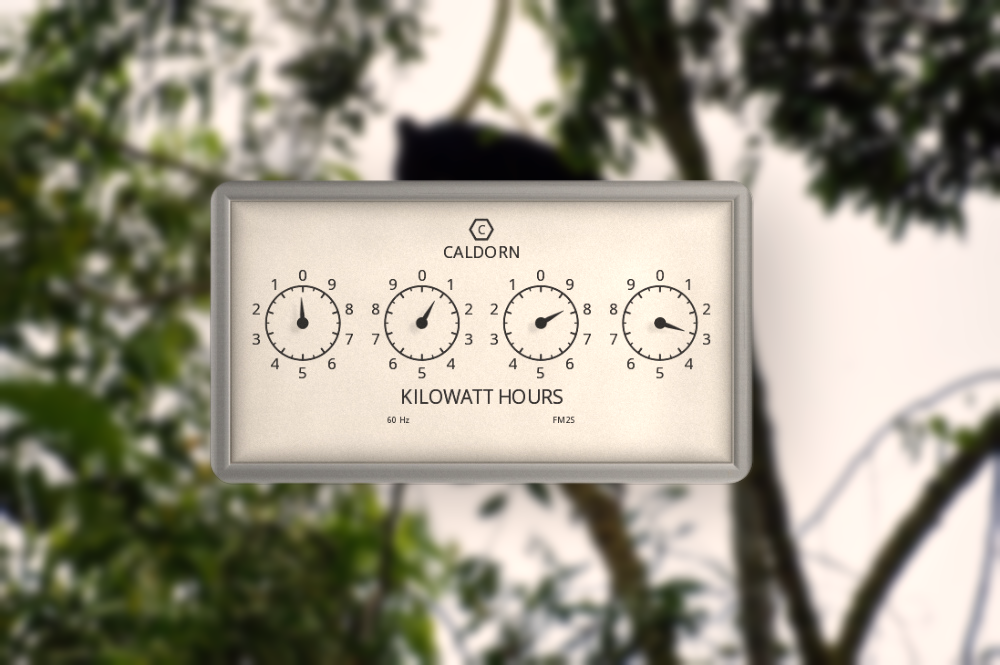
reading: 83 (kWh)
